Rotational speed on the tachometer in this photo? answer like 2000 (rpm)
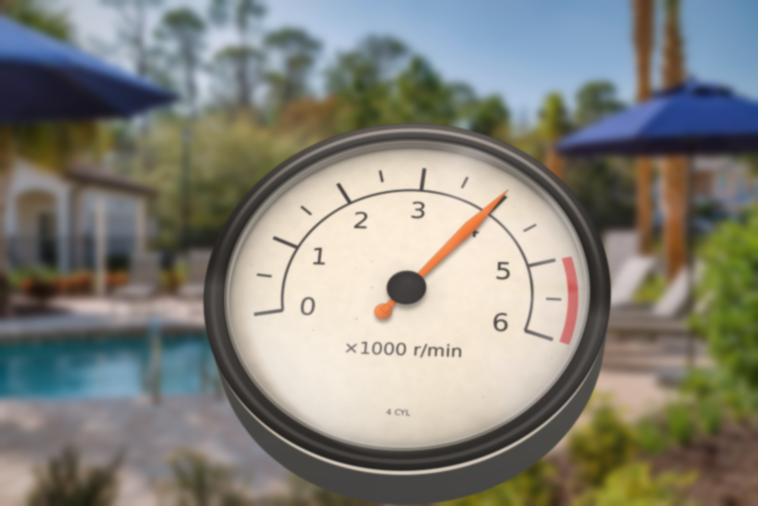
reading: 4000 (rpm)
